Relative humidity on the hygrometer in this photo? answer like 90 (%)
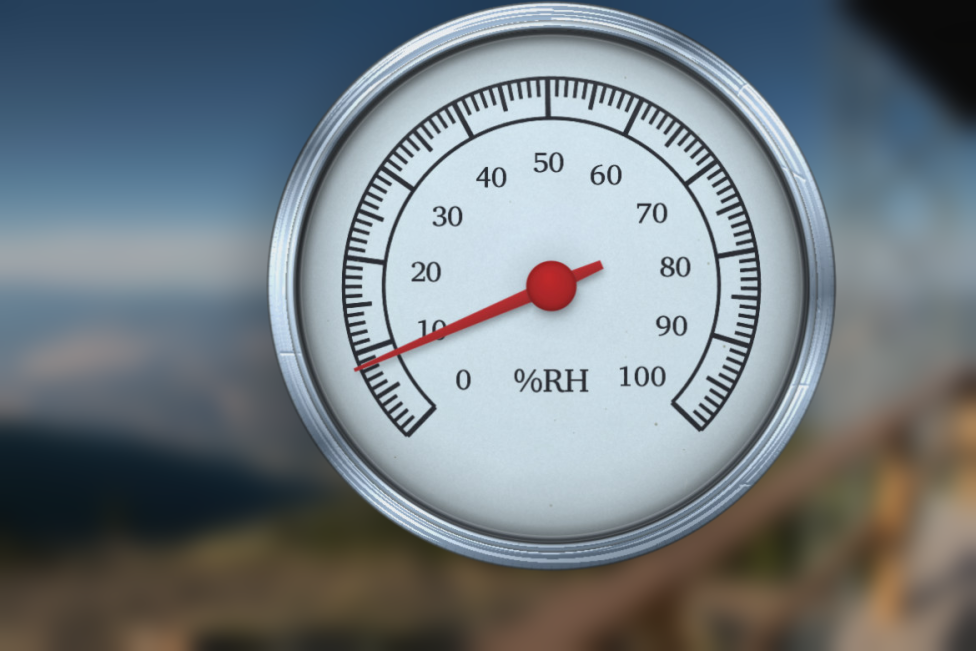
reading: 8.5 (%)
